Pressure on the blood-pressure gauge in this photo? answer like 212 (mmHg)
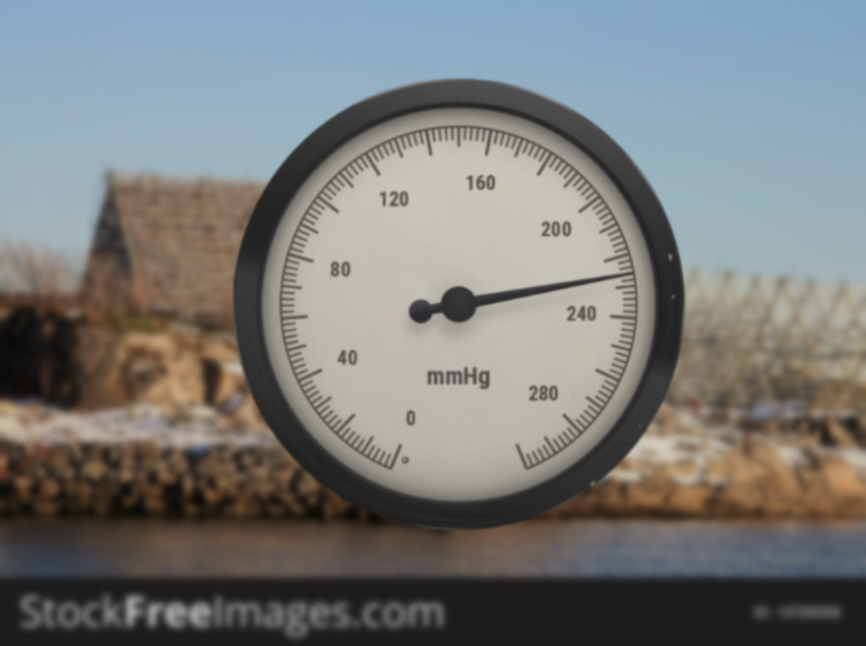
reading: 226 (mmHg)
